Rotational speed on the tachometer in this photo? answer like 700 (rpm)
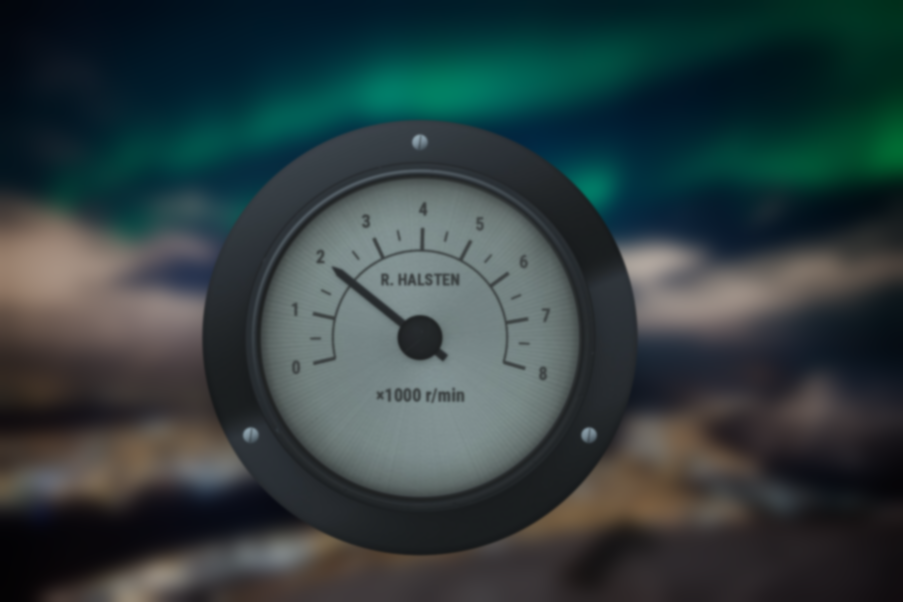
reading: 2000 (rpm)
